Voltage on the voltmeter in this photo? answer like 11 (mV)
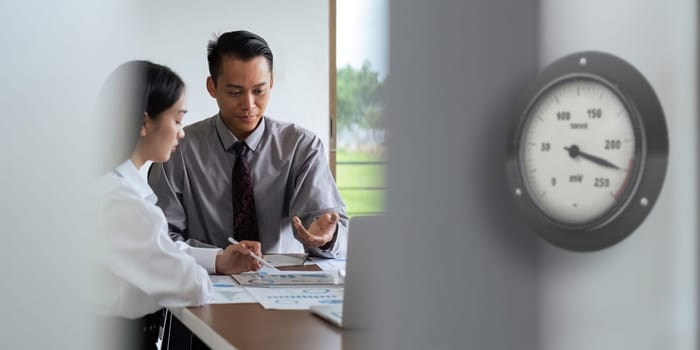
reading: 225 (mV)
